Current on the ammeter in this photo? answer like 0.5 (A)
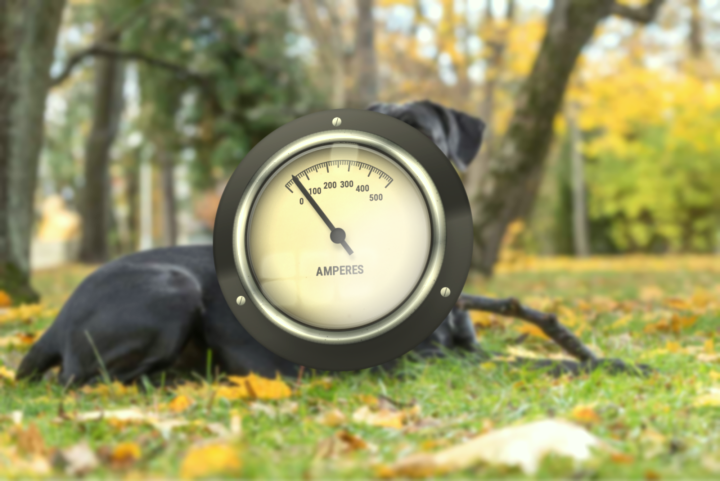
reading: 50 (A)
